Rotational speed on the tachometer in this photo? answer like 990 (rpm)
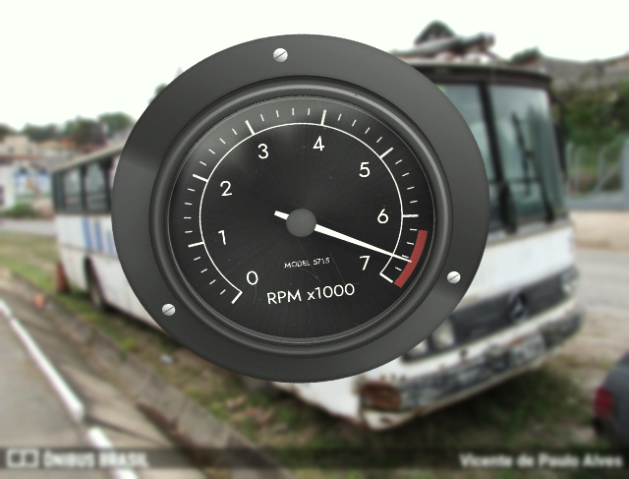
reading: 6600 (rpm)
